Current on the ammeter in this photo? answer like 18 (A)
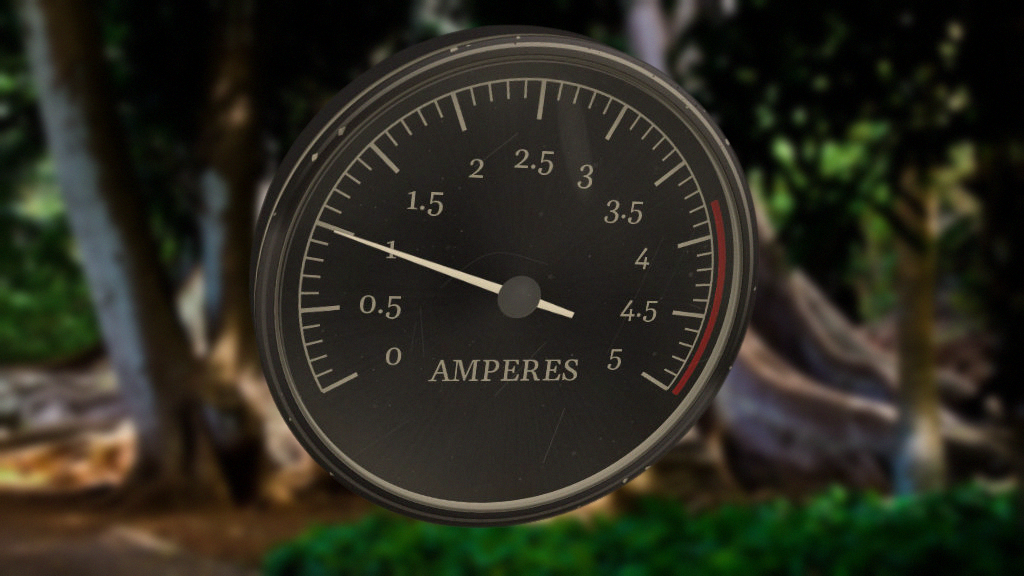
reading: 1 (A)
